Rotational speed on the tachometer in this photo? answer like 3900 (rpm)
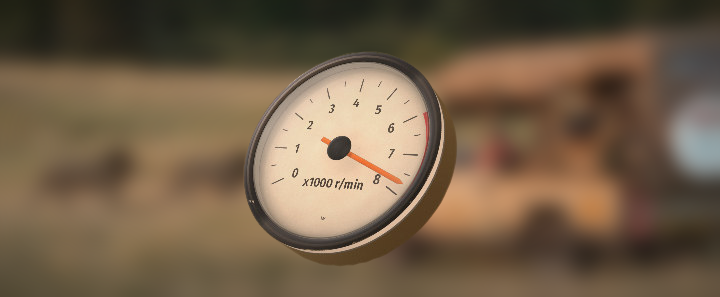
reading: 7750 (rpm)
